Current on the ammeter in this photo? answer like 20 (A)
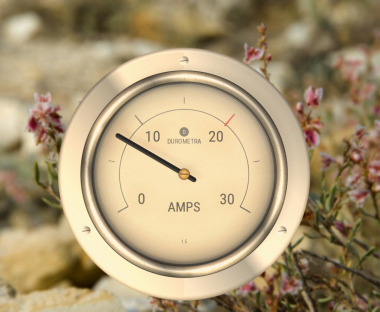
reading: 7.5 (A)
